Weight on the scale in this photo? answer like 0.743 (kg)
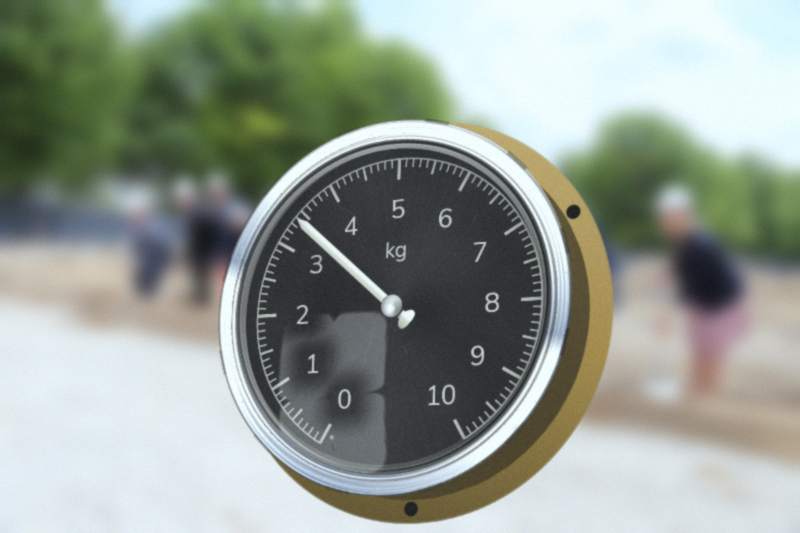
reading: 3.4 (kg)
